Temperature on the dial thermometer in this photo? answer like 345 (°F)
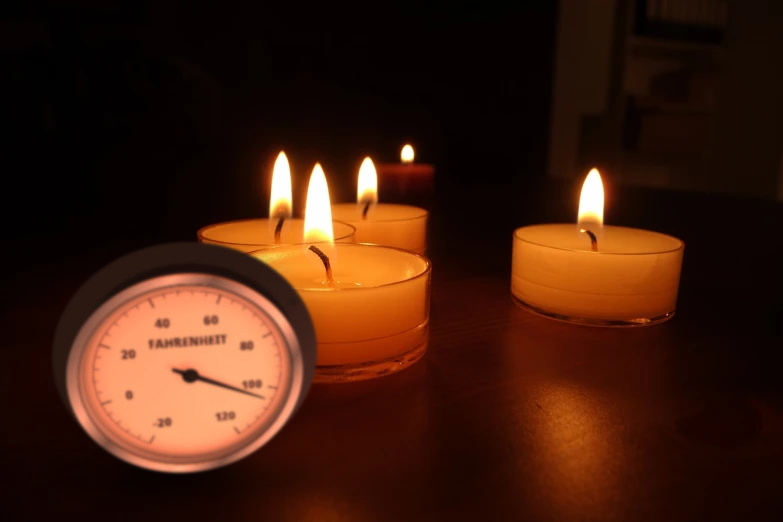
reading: 104 (°F)
